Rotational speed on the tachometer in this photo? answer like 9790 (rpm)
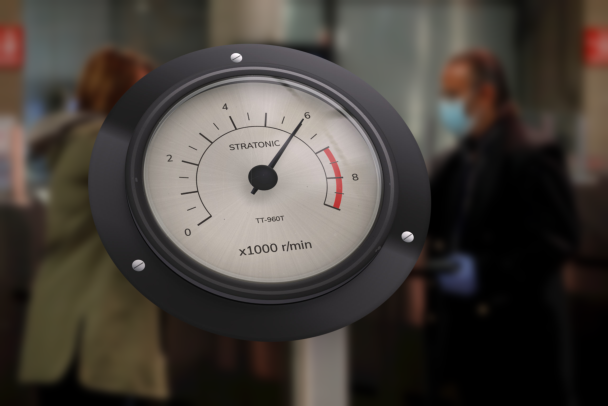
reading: 6000 (rpm)
